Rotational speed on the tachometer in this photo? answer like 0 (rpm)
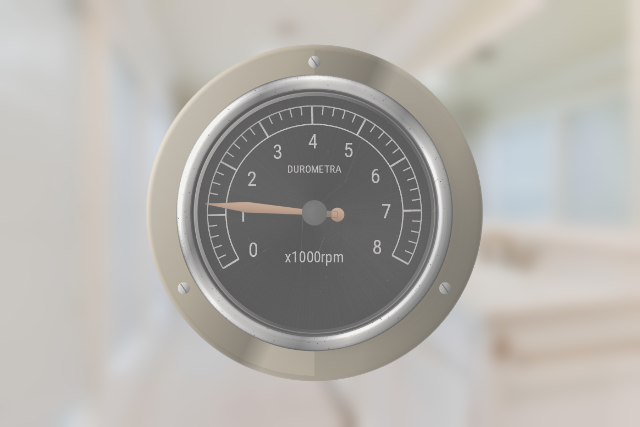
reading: 1200 (rpm)
